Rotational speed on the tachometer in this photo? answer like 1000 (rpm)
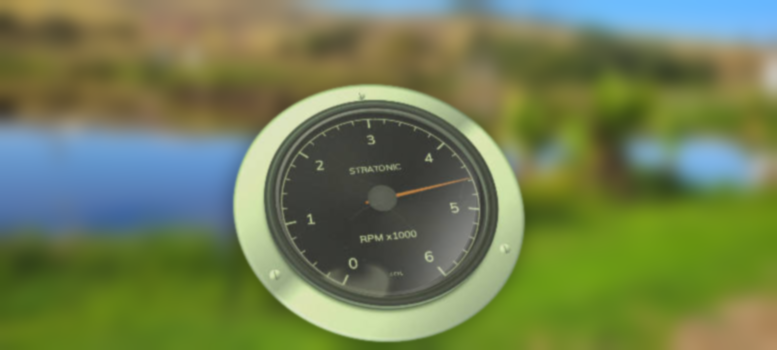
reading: 4600 (rpm)
